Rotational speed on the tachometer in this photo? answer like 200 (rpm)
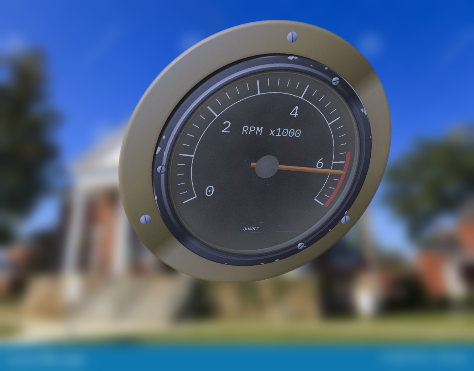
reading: 6200 (rpm)
